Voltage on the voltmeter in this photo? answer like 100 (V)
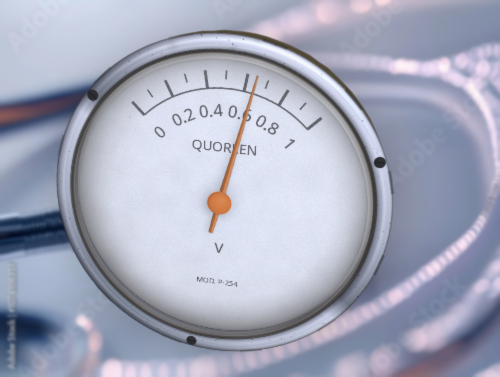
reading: 0.65 (V)
